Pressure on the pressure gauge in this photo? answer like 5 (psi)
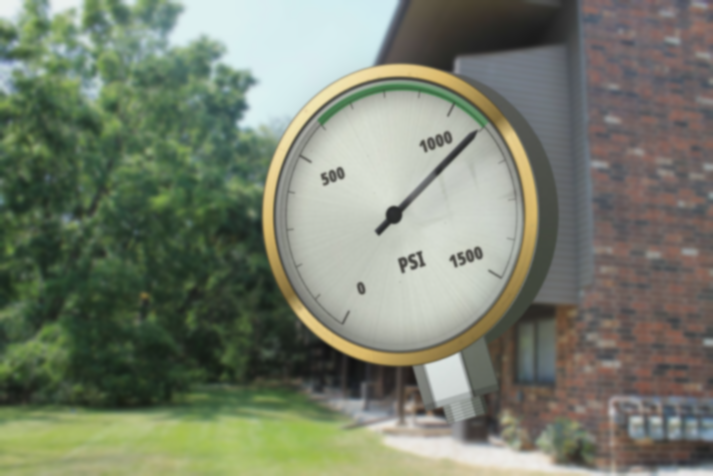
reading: 1100 (psi)
